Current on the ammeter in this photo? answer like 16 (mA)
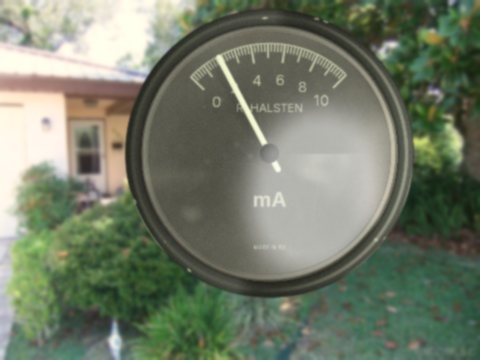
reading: 2 (mA)
